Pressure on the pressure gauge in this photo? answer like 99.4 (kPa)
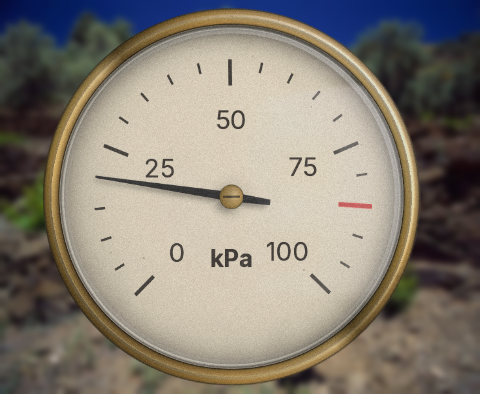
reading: 20 (kPa)
